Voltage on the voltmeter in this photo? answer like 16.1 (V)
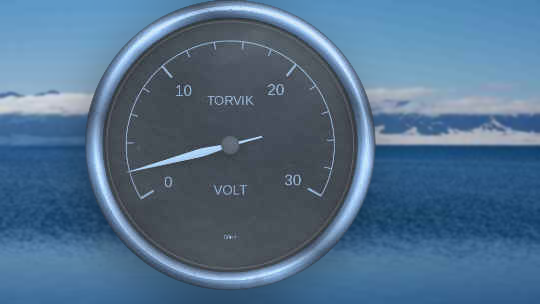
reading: 2 (V)
